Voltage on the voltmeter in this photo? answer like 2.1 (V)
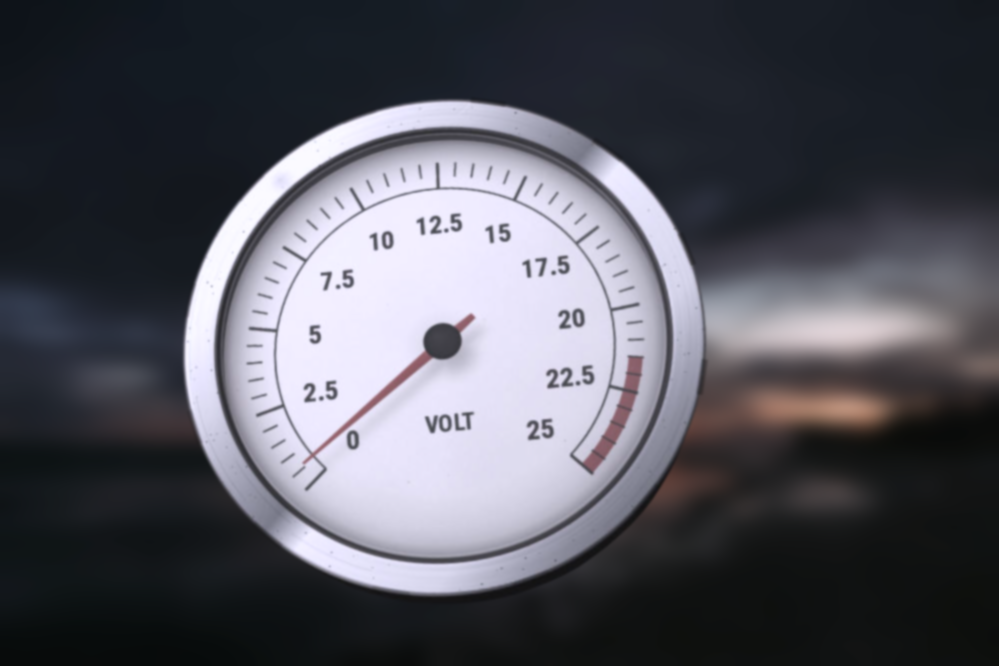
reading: 0.5 (V)
